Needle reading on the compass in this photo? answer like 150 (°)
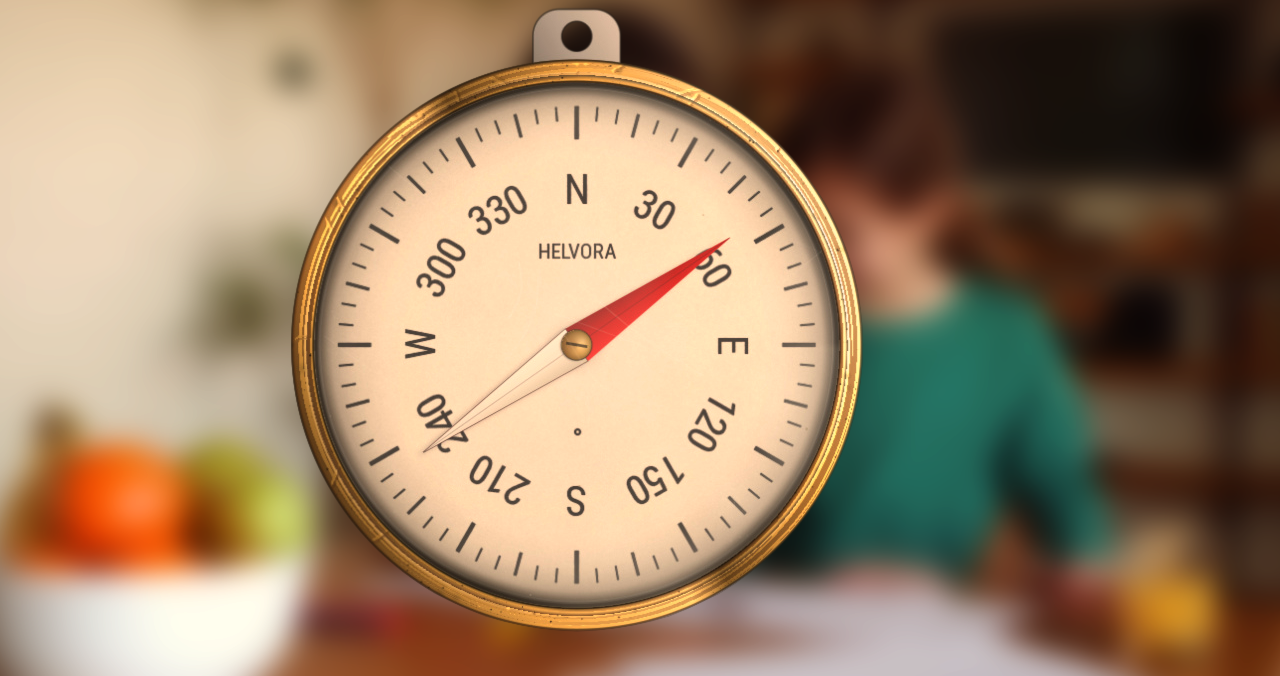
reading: 55 (°)
